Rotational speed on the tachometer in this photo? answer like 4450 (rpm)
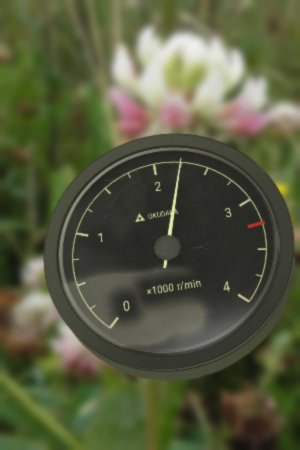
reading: 2250 (rpm)
